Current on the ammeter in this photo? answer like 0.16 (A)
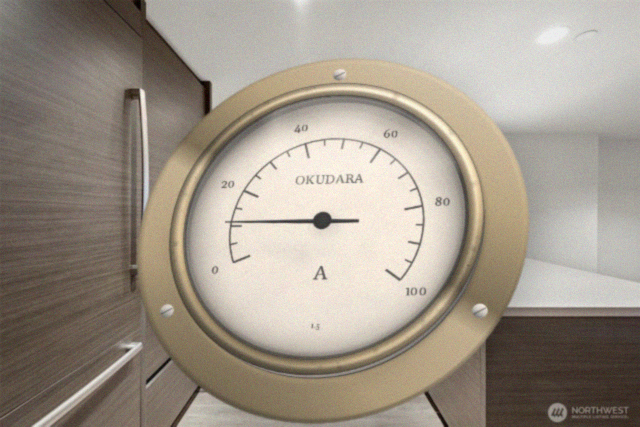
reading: 10 (A)
